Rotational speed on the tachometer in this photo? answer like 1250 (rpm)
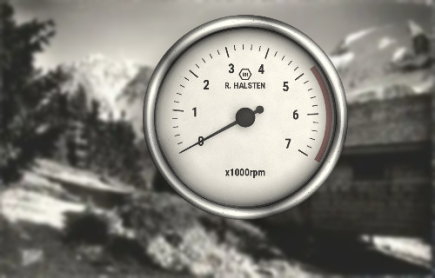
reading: 0 (rpm)
